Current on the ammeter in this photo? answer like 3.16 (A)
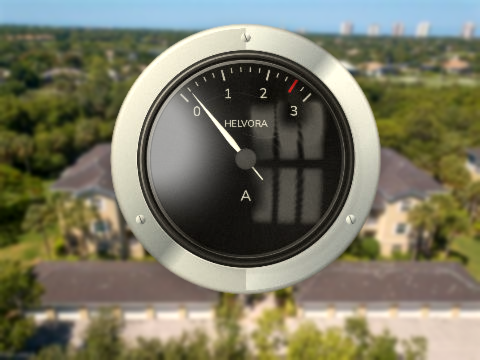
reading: 0.2 (A)
